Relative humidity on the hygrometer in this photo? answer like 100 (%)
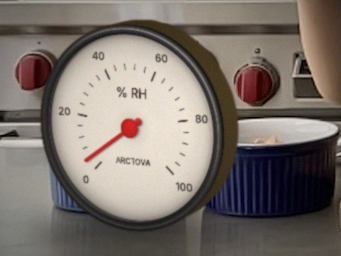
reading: 4 (%)
